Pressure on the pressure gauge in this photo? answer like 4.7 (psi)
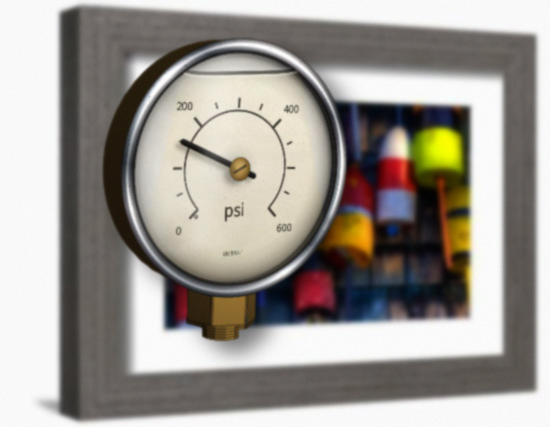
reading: 150 (psi)
